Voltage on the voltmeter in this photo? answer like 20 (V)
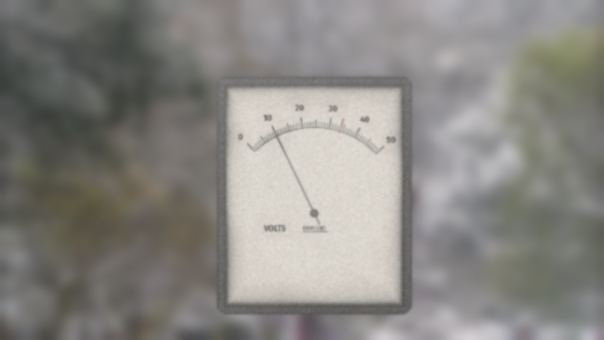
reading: 10 (V)
